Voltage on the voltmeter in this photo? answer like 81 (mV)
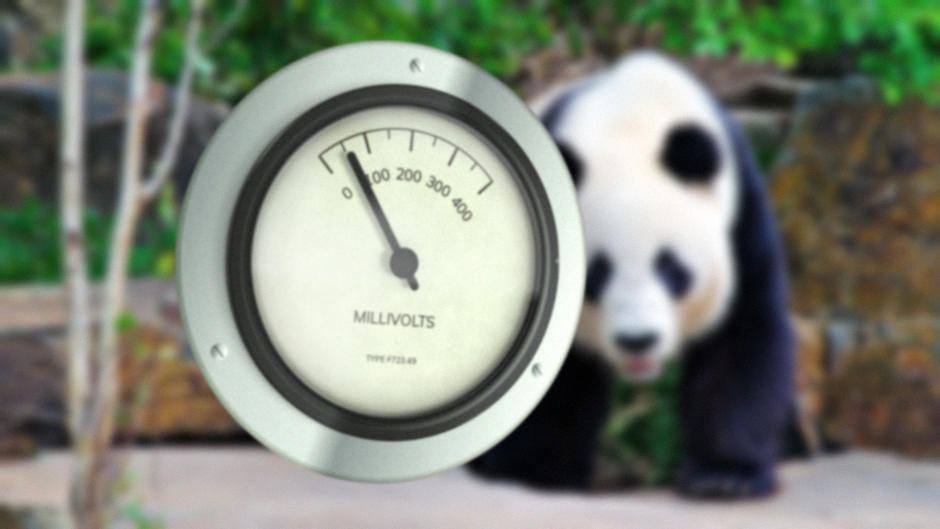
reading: 50 (mV)
